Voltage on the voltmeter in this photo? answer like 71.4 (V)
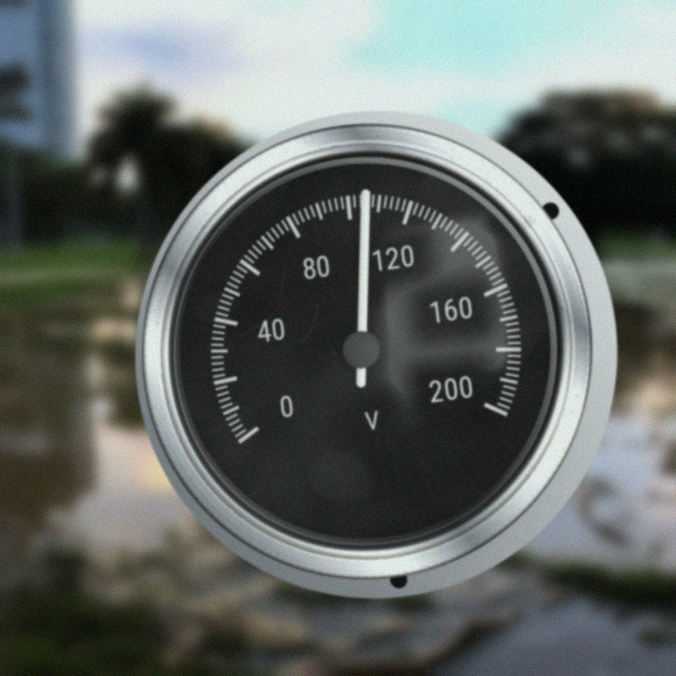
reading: 106 (V)
